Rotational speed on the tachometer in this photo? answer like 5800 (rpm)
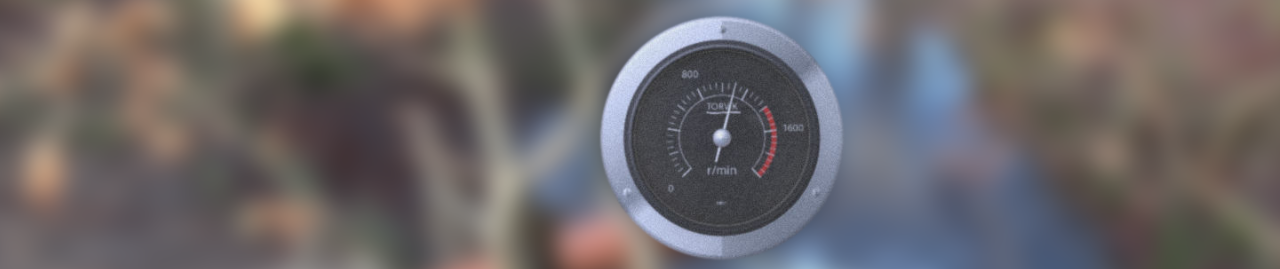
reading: 1100 (rpm)
